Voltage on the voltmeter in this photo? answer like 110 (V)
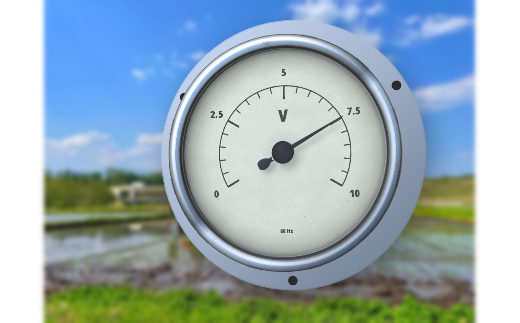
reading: 7.5 (V)
